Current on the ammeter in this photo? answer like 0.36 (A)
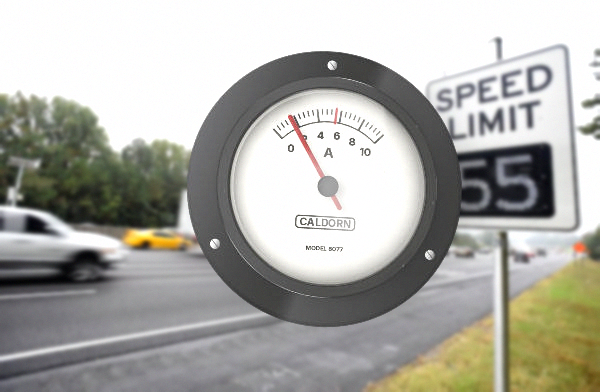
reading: 1.6 (A)
